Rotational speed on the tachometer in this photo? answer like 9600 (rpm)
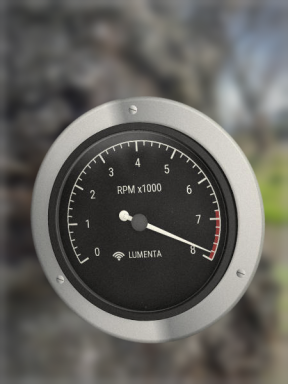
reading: 7800 (rpm)
